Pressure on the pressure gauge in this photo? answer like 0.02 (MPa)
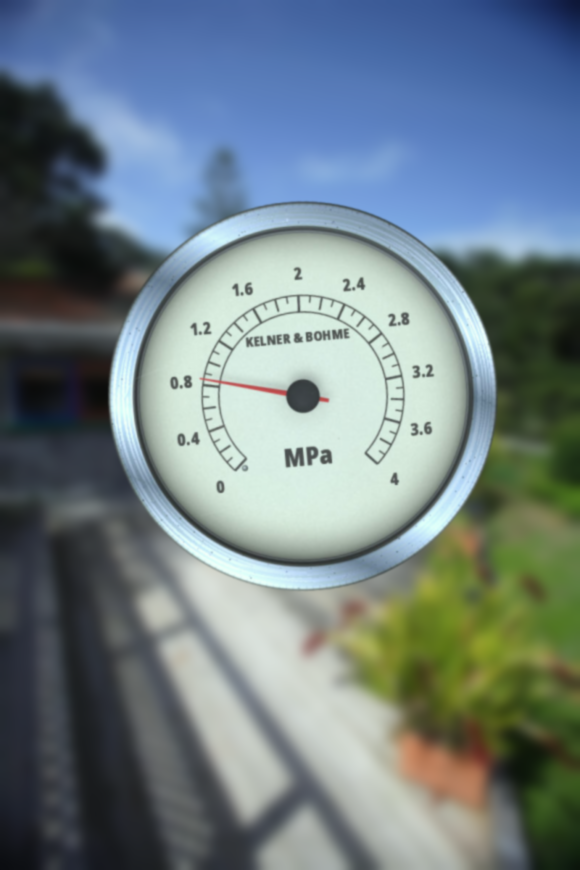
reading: 0.85 (MPa)
